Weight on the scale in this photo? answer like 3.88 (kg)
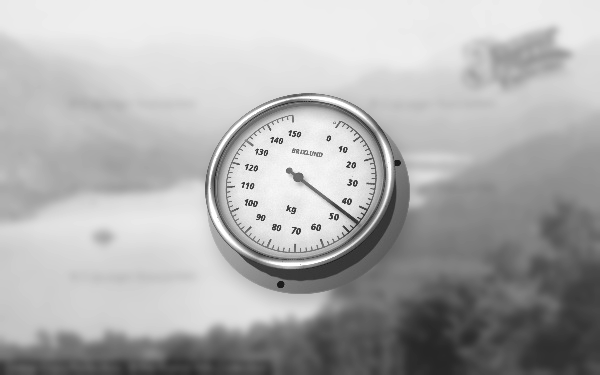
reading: 46 (kg)
